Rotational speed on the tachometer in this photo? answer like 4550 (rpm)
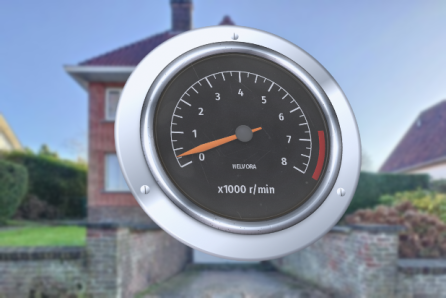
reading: 250 (rpm)
